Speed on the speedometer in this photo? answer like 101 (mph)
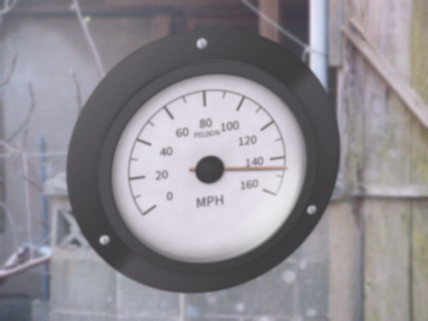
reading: 145 (mph)
